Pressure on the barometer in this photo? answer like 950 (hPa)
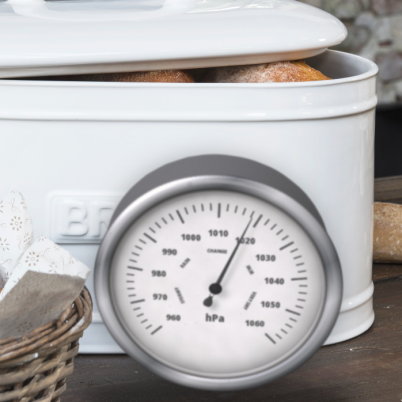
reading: 1018 (hPa)
